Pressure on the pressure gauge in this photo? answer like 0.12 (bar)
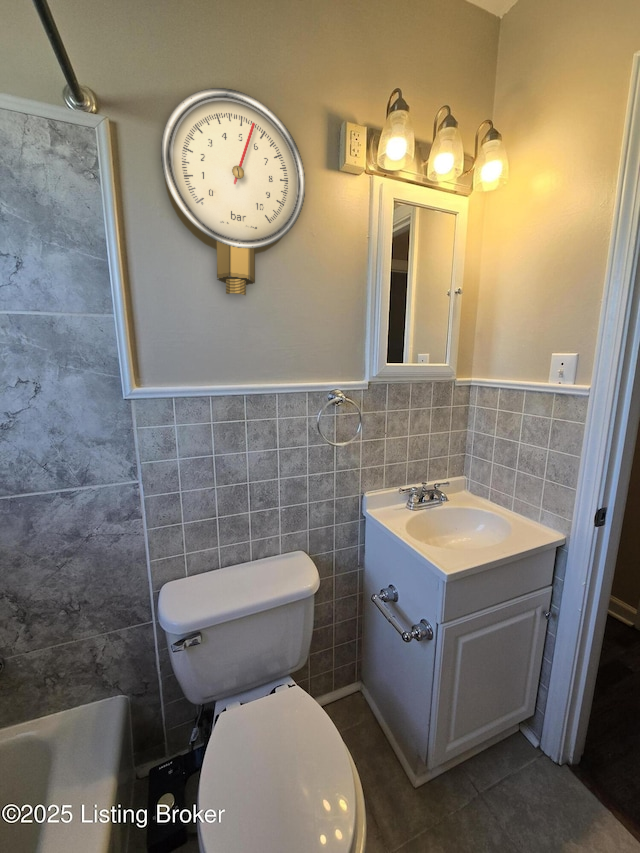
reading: 5.5 (bar)
